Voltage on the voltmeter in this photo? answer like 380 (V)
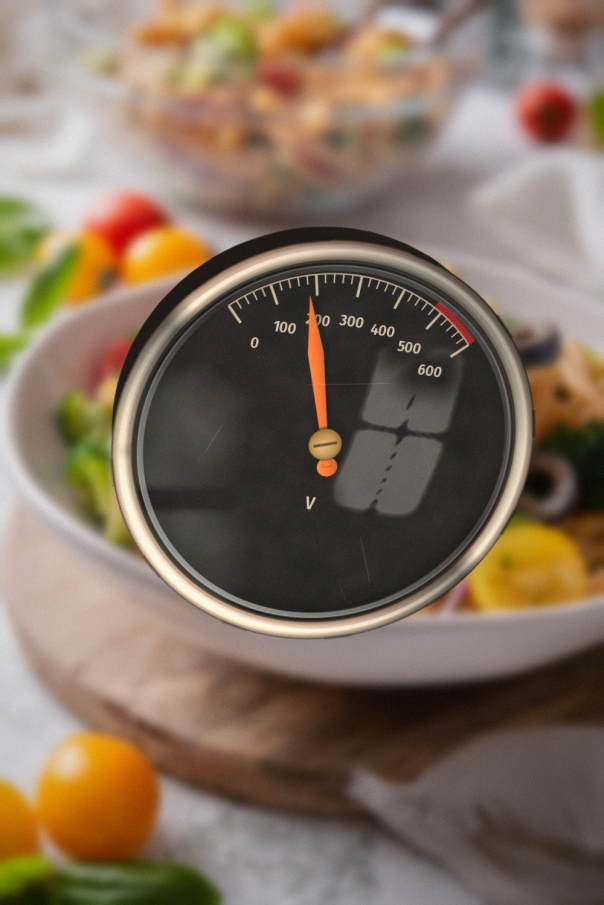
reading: 180 (V)
